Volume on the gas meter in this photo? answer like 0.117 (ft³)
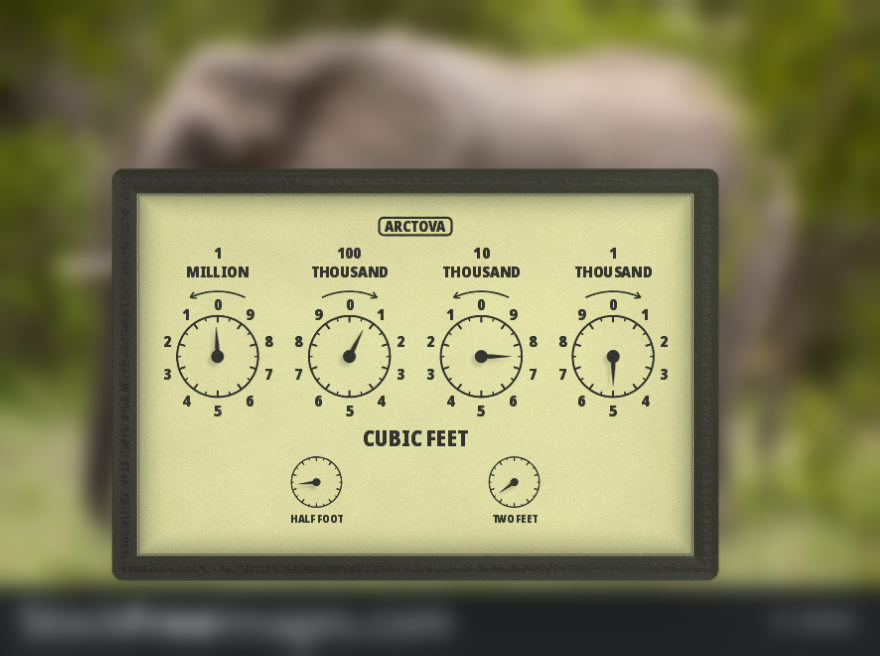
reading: 7500 (ft³)
